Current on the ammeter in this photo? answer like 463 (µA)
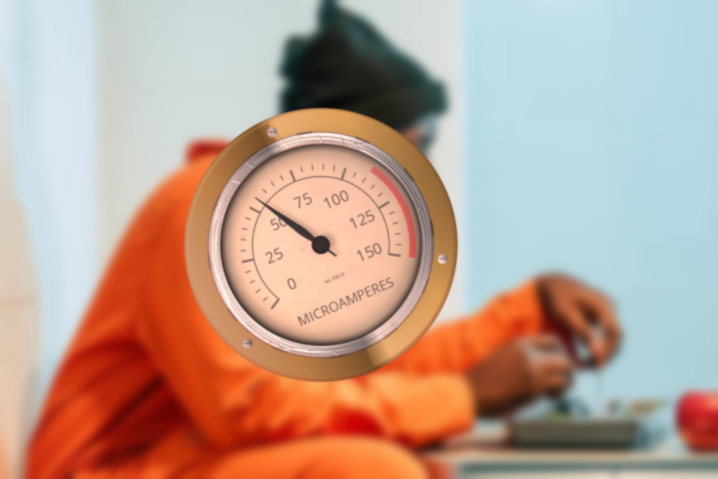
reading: 55 (µA)
